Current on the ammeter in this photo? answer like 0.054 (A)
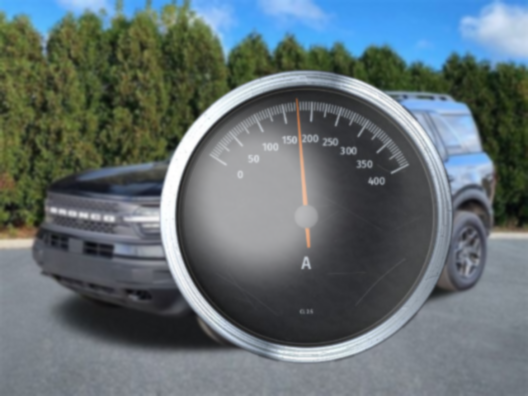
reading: 175 (A)
